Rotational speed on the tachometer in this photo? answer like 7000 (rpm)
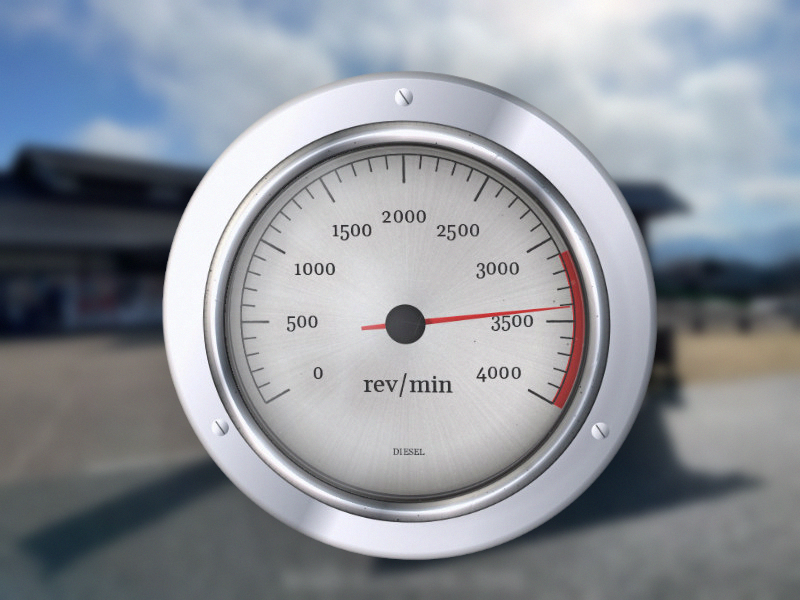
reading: 3400 (rpm)
